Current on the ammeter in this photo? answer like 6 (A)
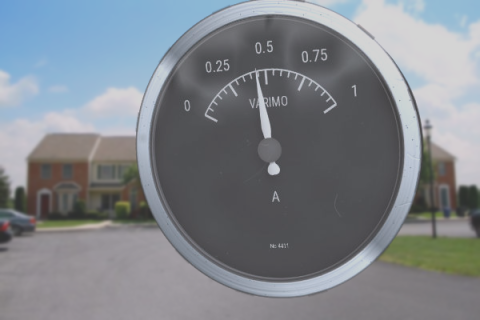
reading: 0.45 (A)
